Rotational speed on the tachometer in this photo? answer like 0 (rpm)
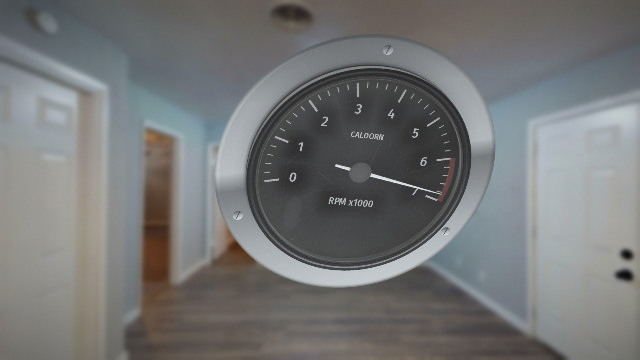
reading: 6800 (rpm)
